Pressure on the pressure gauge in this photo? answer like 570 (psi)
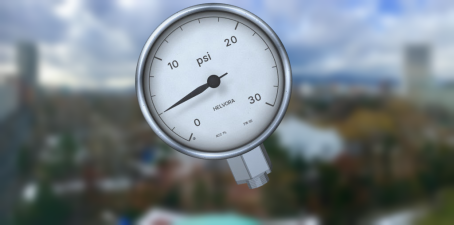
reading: 4 (psi)
